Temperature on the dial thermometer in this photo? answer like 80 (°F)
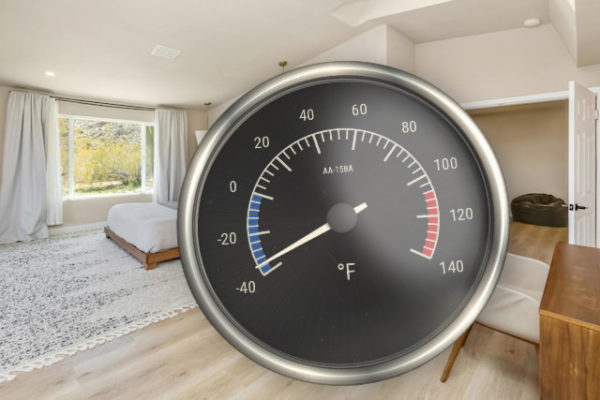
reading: -36 (°F)
